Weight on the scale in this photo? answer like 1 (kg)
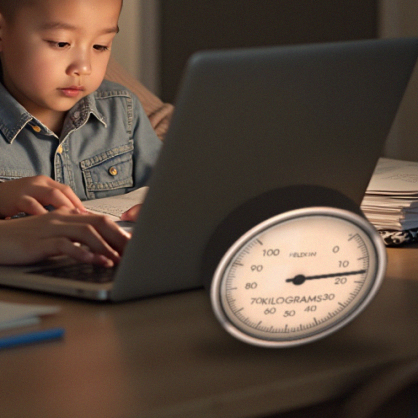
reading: 15 (kg)
